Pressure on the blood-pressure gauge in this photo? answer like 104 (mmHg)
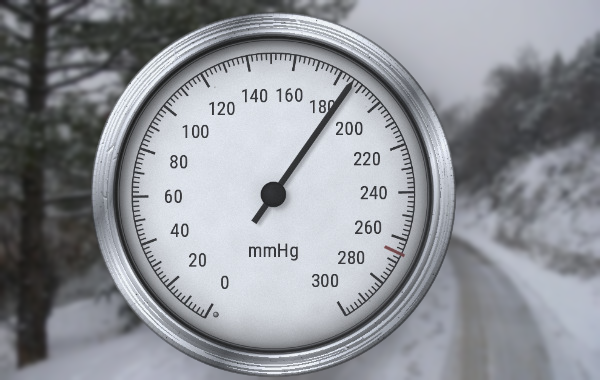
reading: 186 (mmHg)
